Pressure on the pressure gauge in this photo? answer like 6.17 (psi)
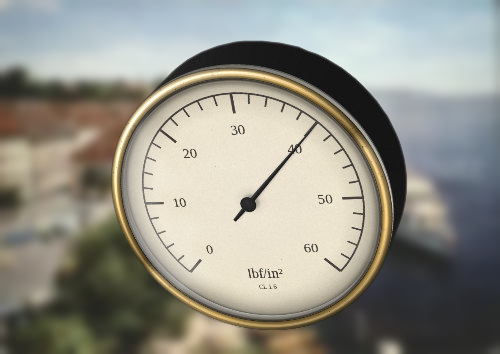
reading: 40 (psi)
